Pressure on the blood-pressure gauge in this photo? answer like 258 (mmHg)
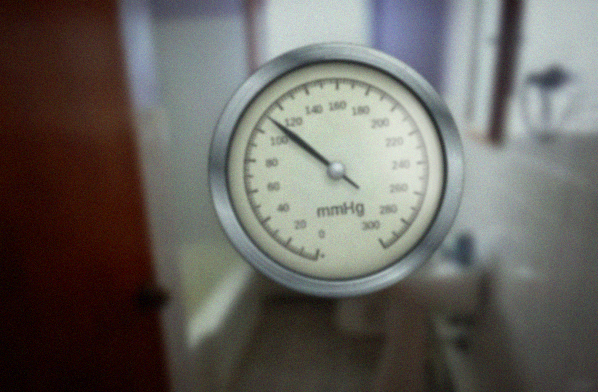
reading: 110 (mmHg)
